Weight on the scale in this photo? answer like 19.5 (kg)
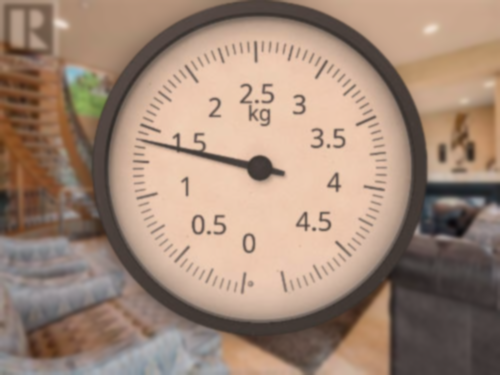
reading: 1.4 (kg)
